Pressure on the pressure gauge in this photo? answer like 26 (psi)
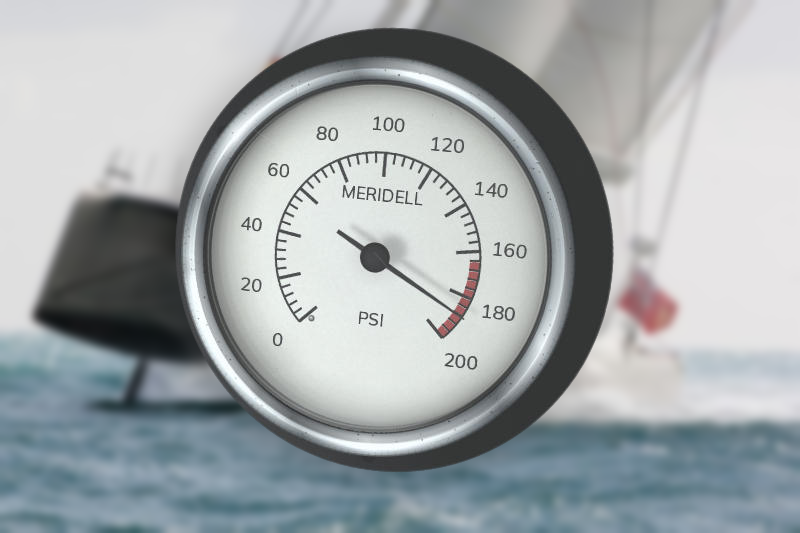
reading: 188 (psi)
